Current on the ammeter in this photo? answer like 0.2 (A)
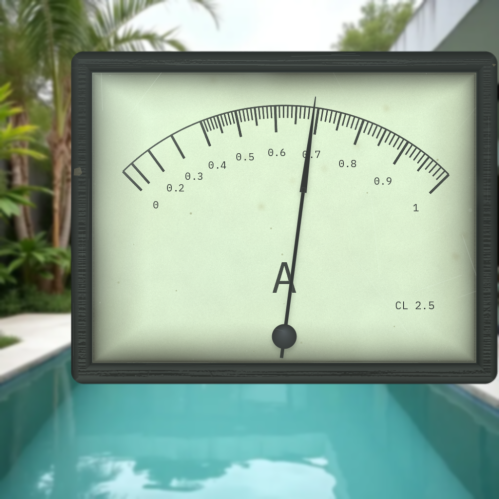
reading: 0.69 (A)
